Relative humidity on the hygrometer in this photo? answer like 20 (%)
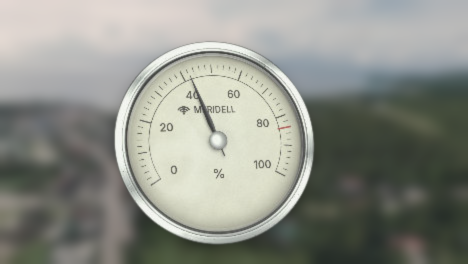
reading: 42 (%)
